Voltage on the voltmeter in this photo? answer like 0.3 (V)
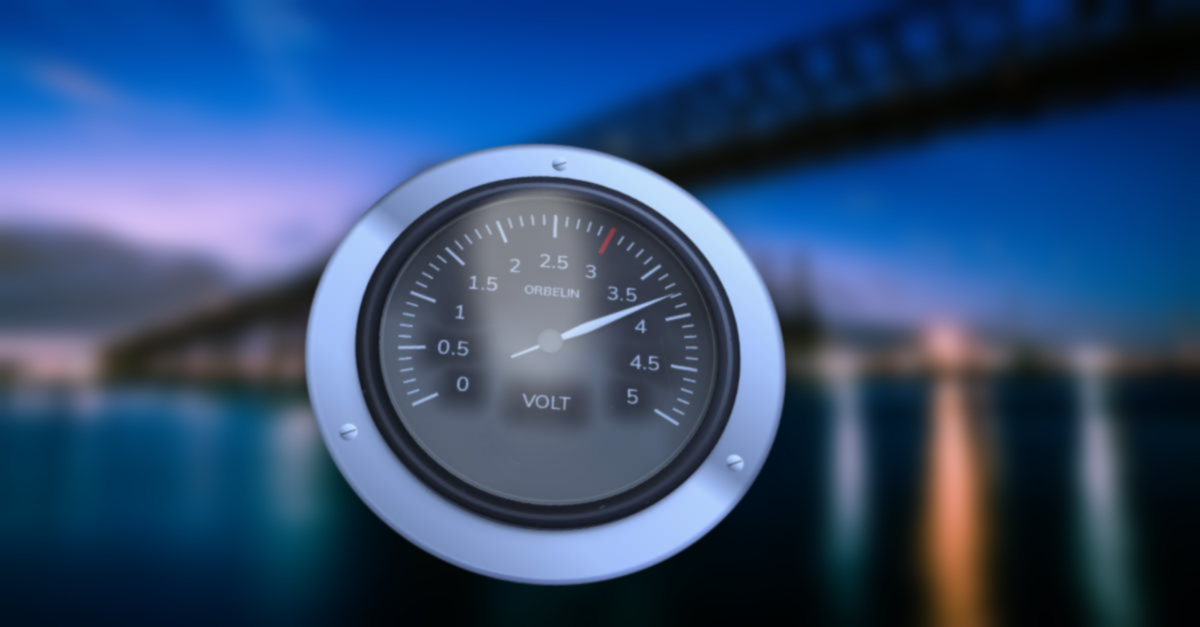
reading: 3.8 (V)
